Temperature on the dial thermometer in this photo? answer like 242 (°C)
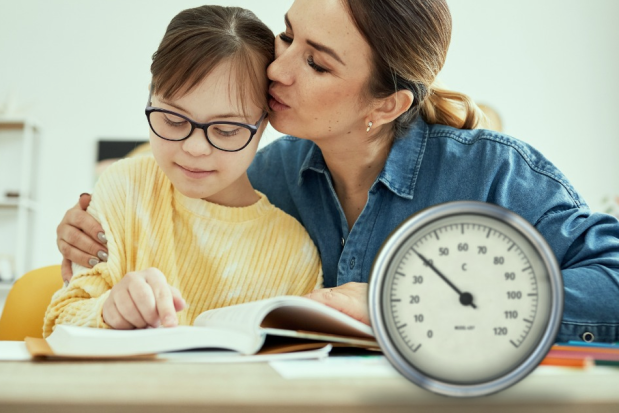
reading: 40 (°C)
